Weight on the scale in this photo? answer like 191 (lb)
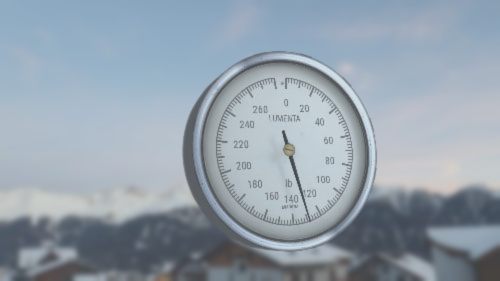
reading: 130 (lb)
